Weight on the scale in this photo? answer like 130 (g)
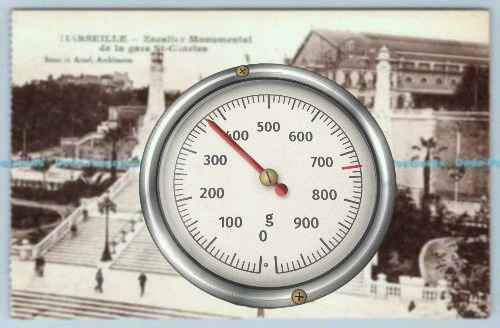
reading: 370 (g)
